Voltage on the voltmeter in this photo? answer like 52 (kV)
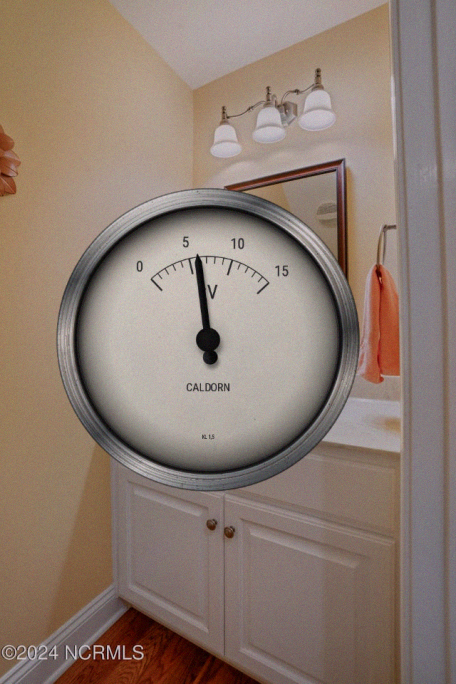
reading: 6 (kV)
